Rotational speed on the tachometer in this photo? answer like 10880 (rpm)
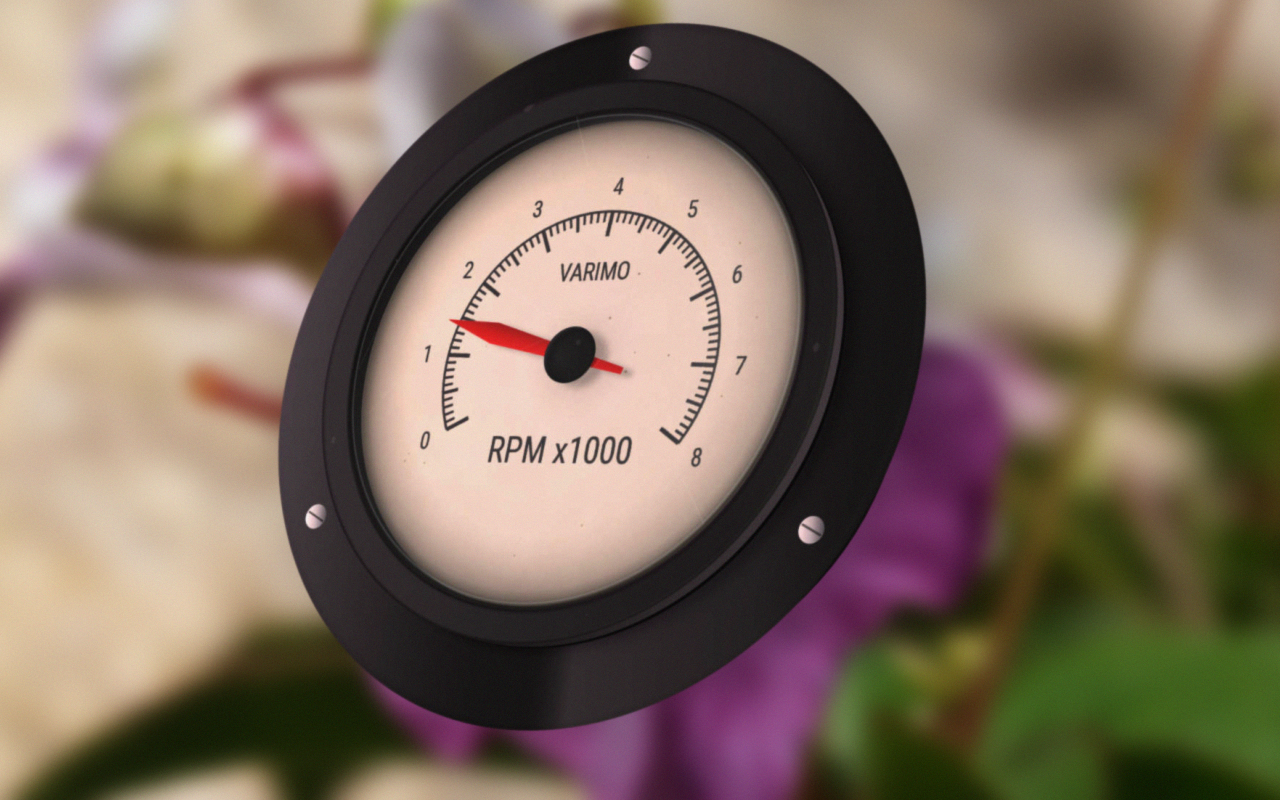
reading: 1400 (rpm)
